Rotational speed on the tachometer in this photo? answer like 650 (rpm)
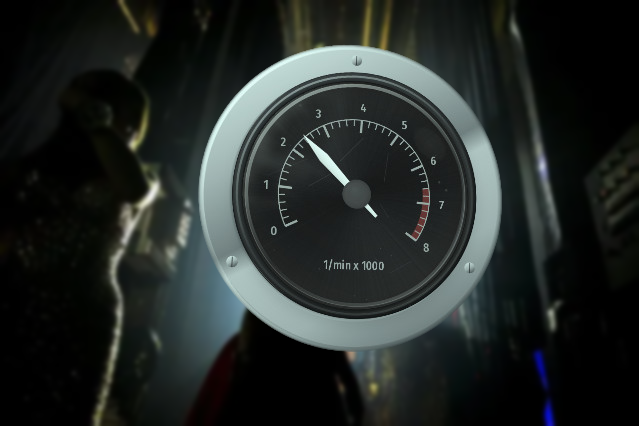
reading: 2400 (rpm)
